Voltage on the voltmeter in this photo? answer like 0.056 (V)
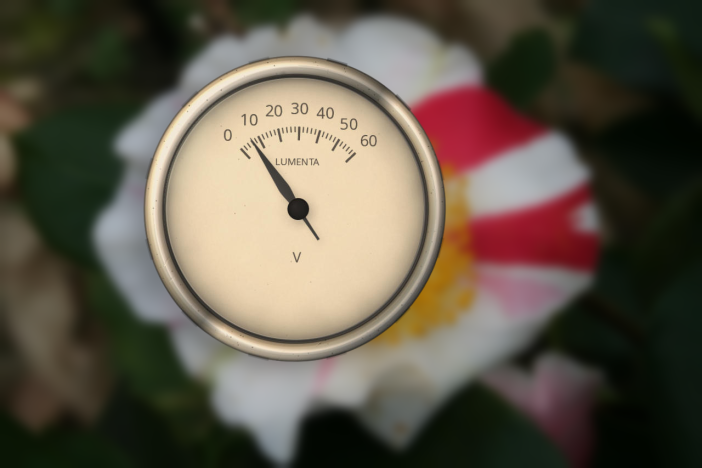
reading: 6 (V)
